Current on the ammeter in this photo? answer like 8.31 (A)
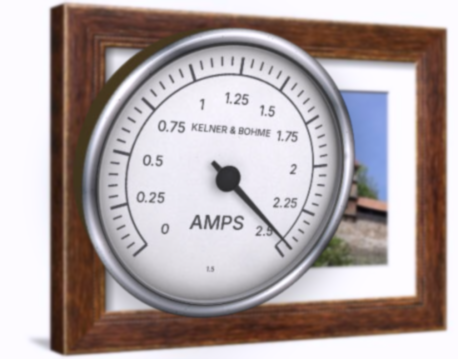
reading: 2.45 (A)
